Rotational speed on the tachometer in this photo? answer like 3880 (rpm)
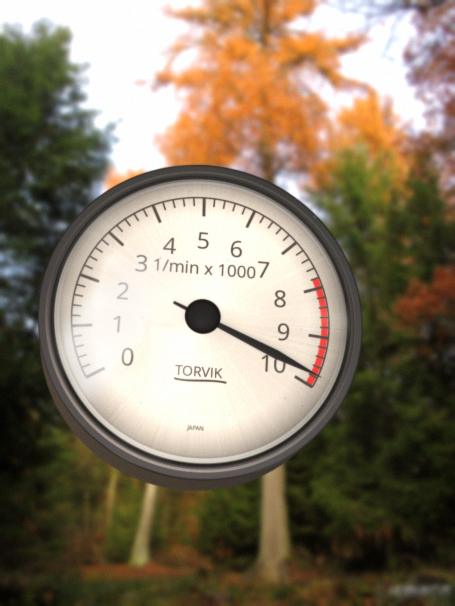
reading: 9800 (rpm)
